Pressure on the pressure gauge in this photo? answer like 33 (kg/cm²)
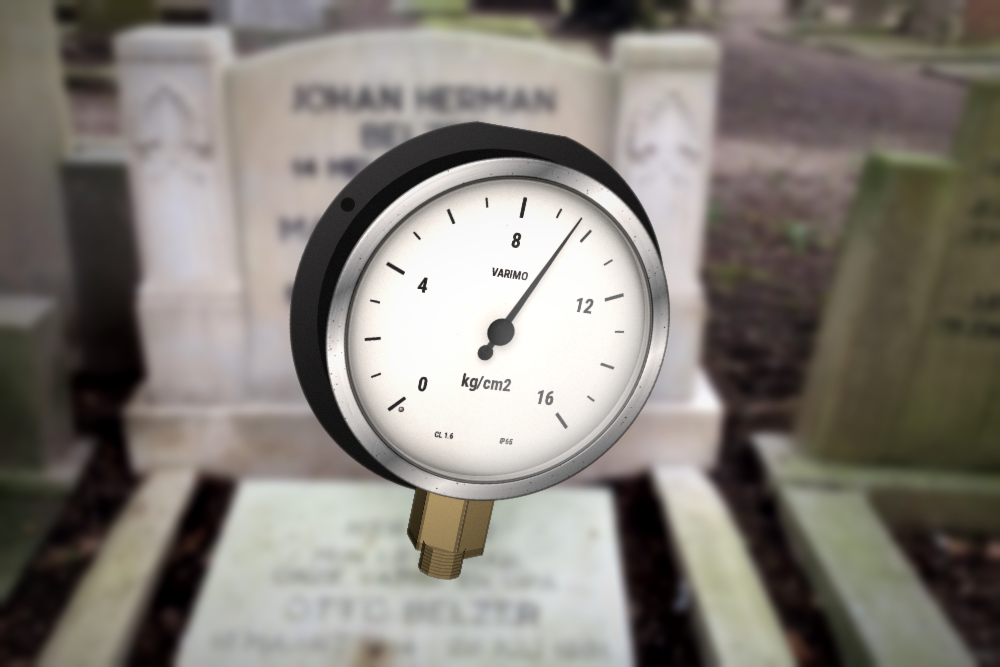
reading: 9.5 (kg/cm²)
